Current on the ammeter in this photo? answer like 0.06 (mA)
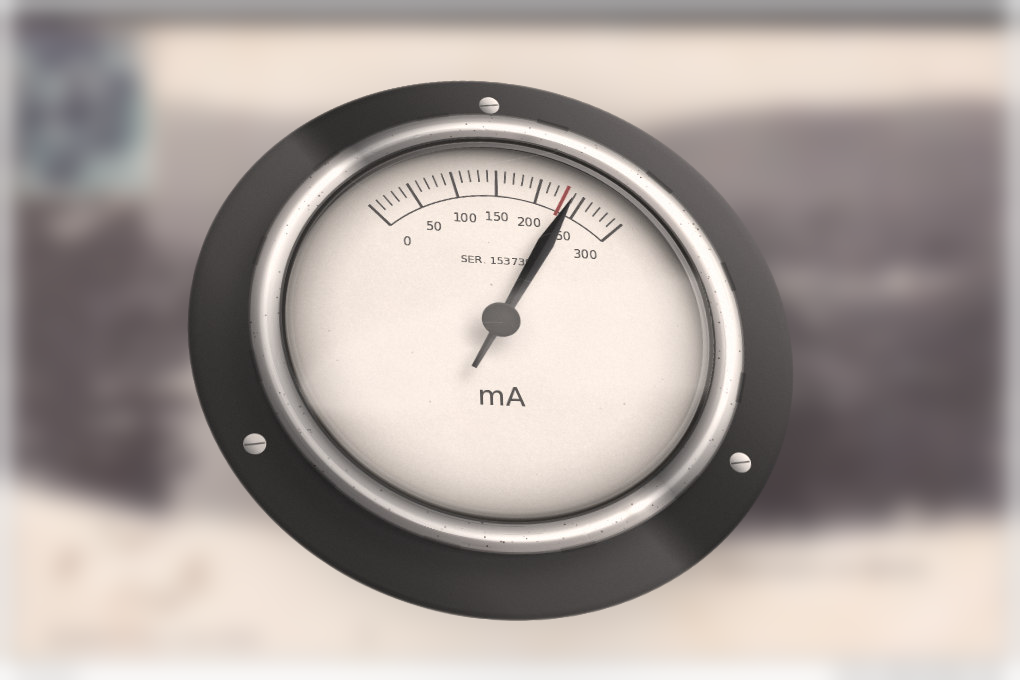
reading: 240 (mA)
